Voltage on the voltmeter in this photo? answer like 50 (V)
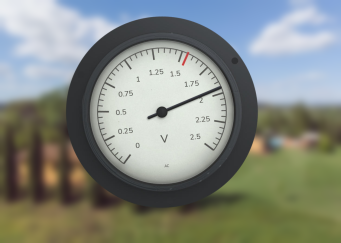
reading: 1.95 (V)
